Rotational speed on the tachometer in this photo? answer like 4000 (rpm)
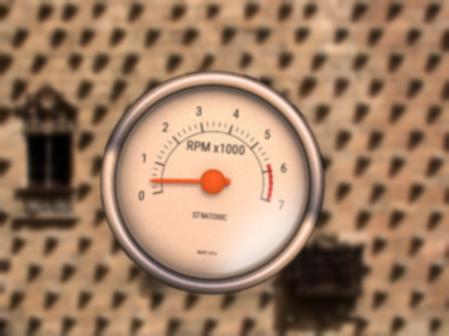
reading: 400 (rpm)
